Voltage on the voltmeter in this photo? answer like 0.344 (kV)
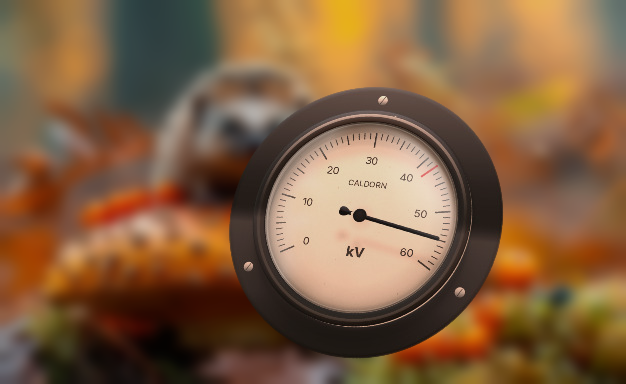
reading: 55 (kV)
